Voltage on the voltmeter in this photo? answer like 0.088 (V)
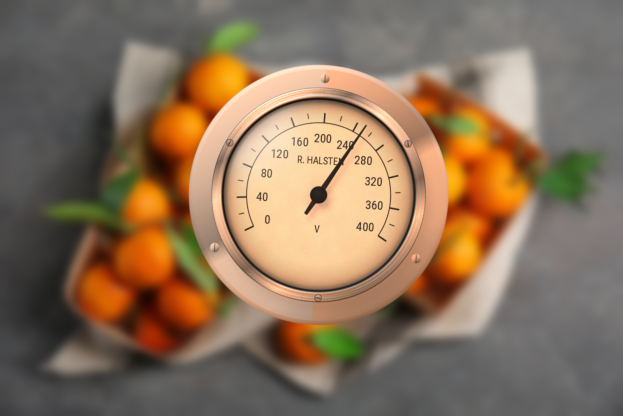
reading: 250 (V)
